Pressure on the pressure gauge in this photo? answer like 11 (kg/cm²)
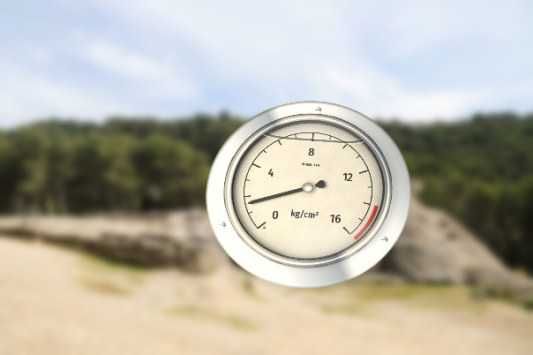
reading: 1.5 (kg/cm²)
